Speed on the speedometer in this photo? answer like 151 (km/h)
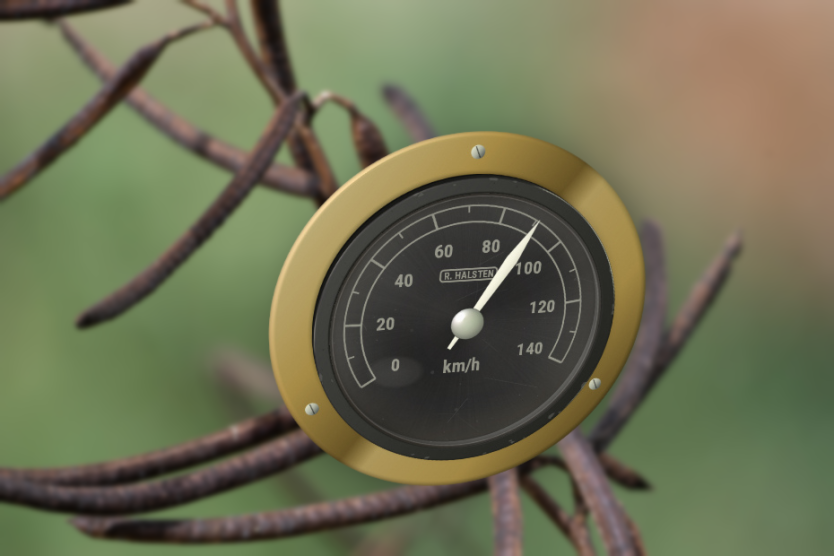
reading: 90 (km/h)
